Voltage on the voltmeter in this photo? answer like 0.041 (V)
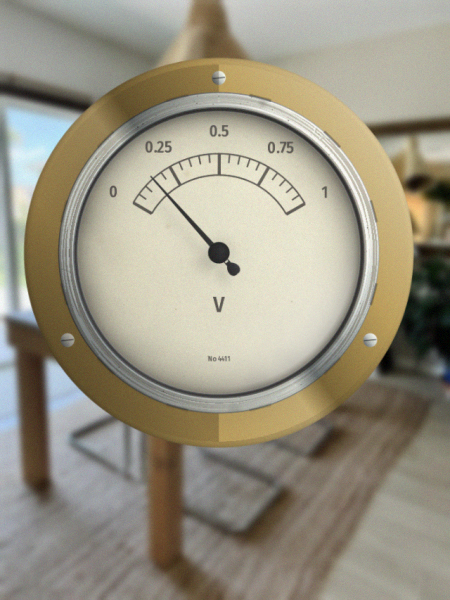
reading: 0.15 (V)
